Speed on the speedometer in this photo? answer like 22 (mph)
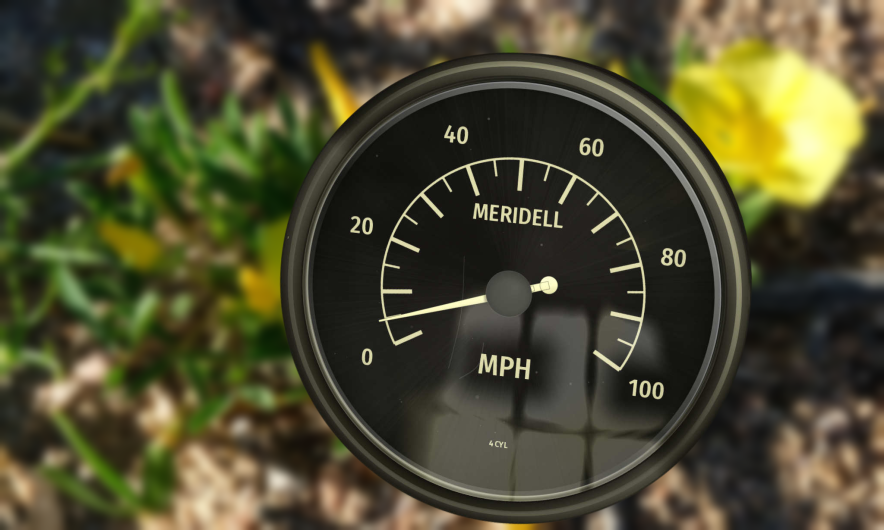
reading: 5 (mph)
